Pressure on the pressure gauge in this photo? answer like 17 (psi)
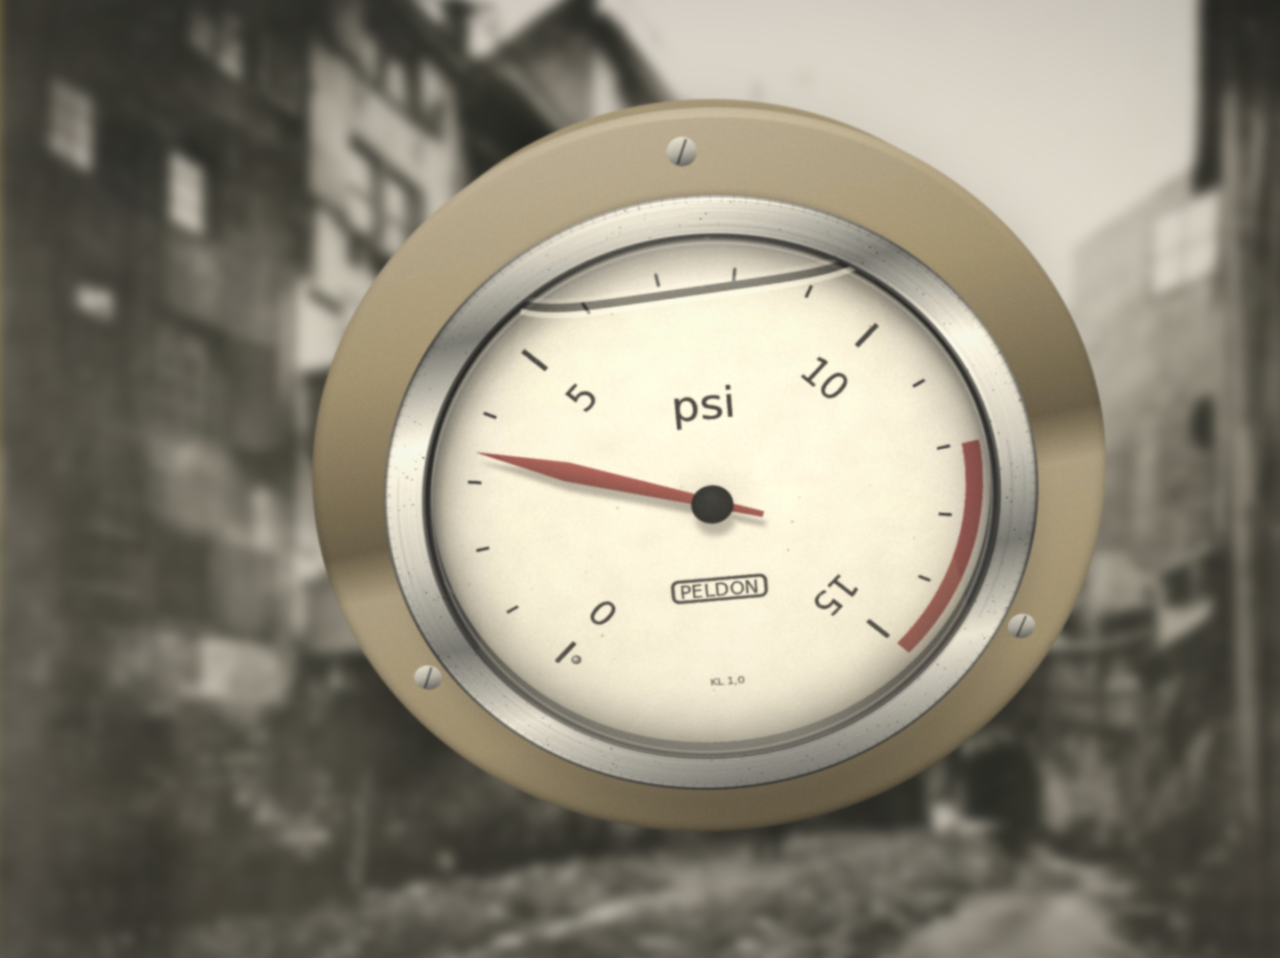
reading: 3.5 (psi)
